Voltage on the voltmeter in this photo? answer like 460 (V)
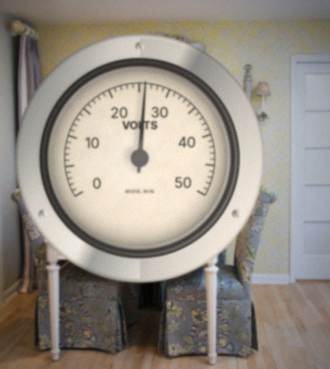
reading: 26 (V)
